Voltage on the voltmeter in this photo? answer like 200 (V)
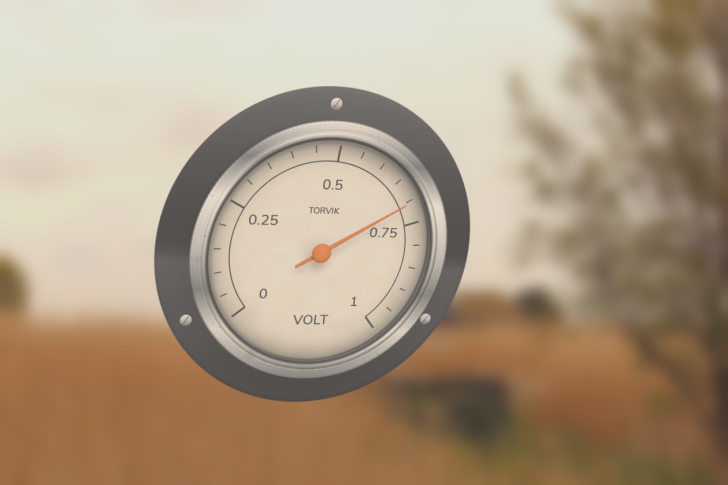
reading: 0.7 (V)
